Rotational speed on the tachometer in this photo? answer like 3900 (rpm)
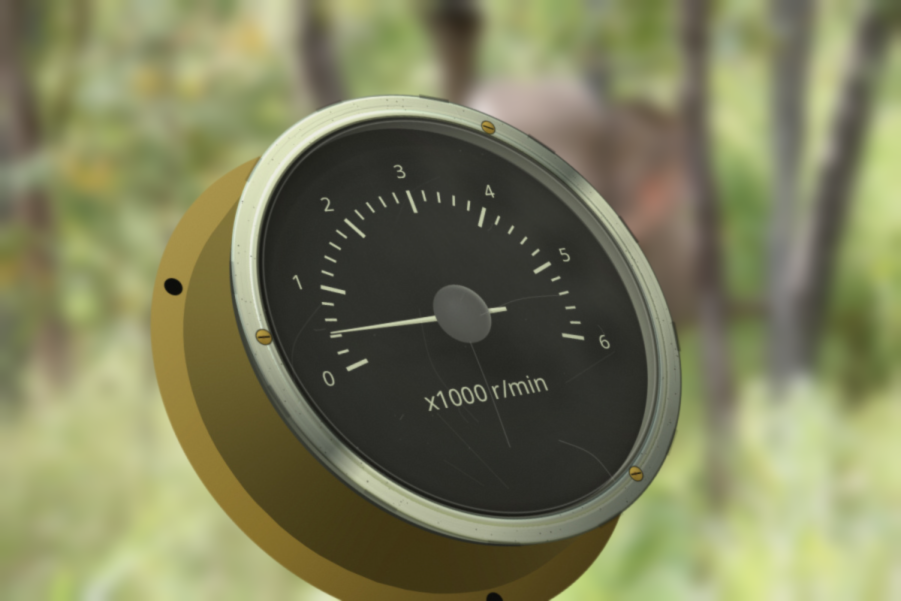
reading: 400 (rpm)
